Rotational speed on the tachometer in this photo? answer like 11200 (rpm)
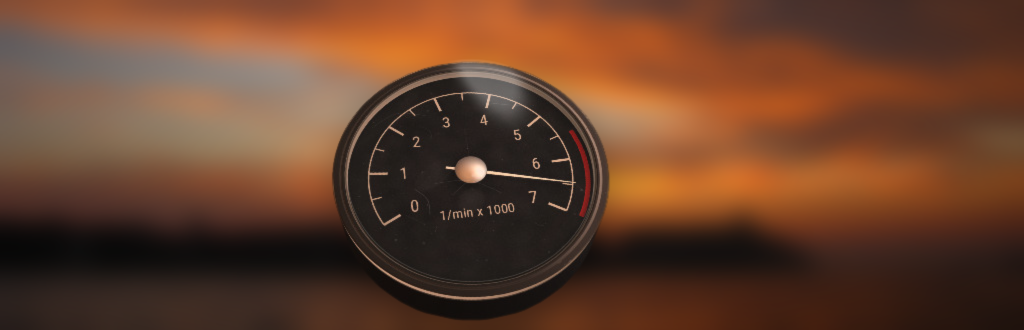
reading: 6500 (rpm)
